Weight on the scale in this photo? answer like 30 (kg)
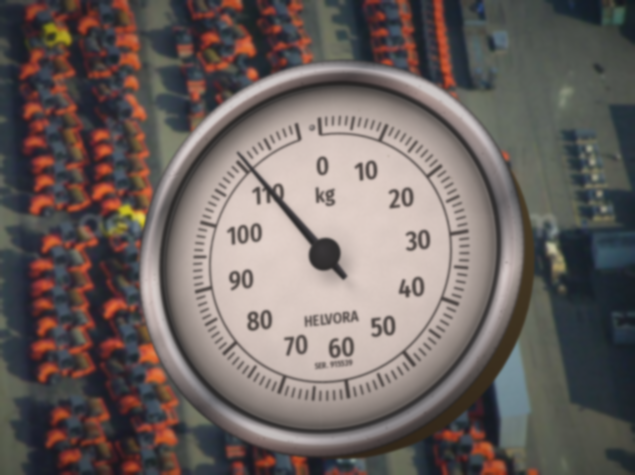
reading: 111 (kg)
